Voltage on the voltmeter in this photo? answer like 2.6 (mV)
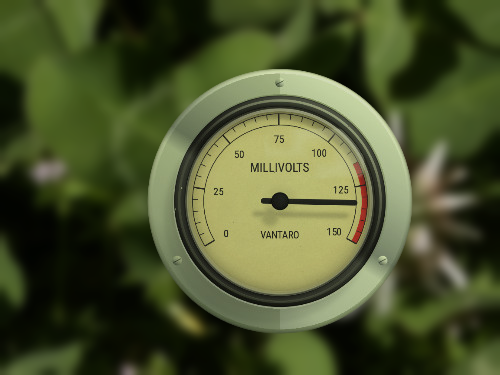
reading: 132.5 (mV)
